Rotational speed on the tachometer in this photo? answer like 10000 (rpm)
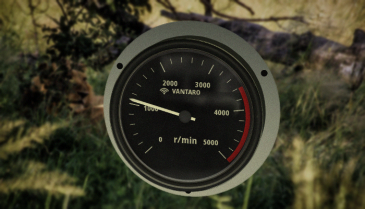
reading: 1100 (rpm)
